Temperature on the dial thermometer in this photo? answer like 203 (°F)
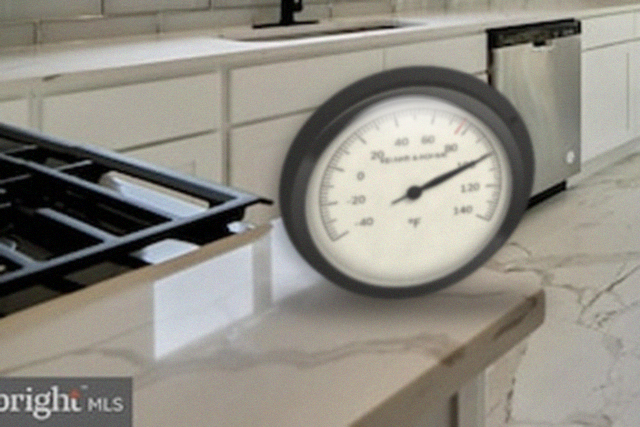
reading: 100 (°F)
